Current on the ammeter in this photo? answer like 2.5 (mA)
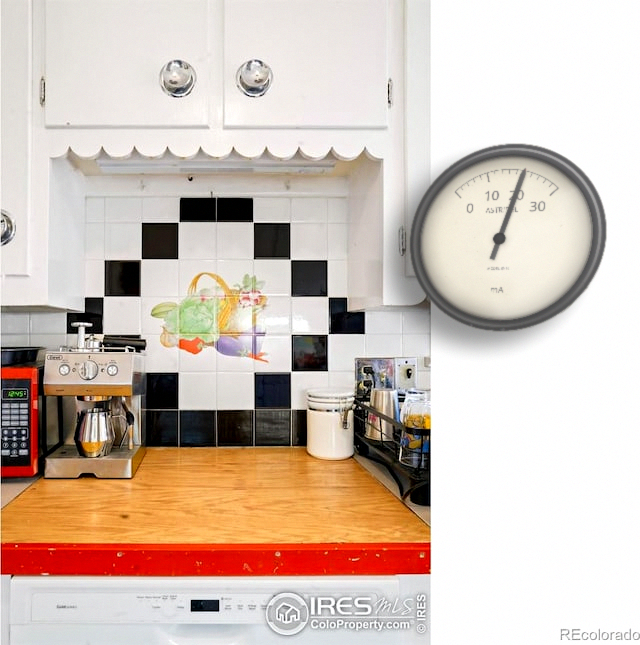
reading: 20 (mA)
